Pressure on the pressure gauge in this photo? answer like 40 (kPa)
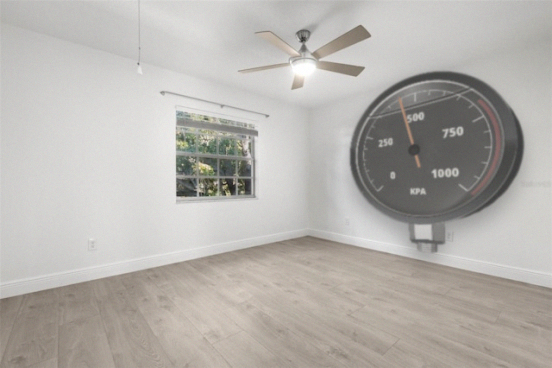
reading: 450 (kPa)
